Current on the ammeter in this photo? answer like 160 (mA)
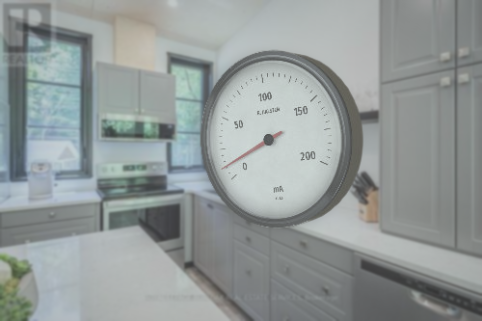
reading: 10 (mA)
